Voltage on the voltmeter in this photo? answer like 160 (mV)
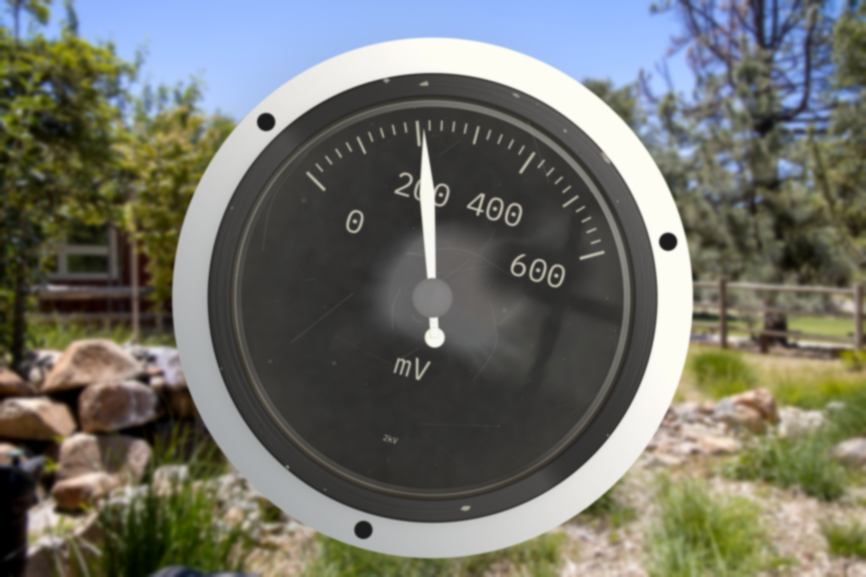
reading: 210 (mV)
